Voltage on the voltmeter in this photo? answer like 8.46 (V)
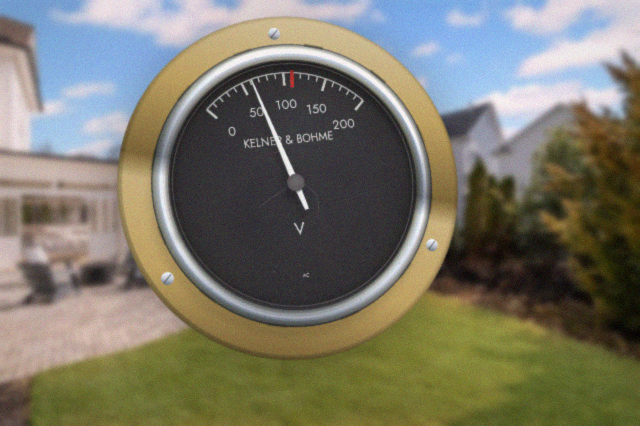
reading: 60 (V)
